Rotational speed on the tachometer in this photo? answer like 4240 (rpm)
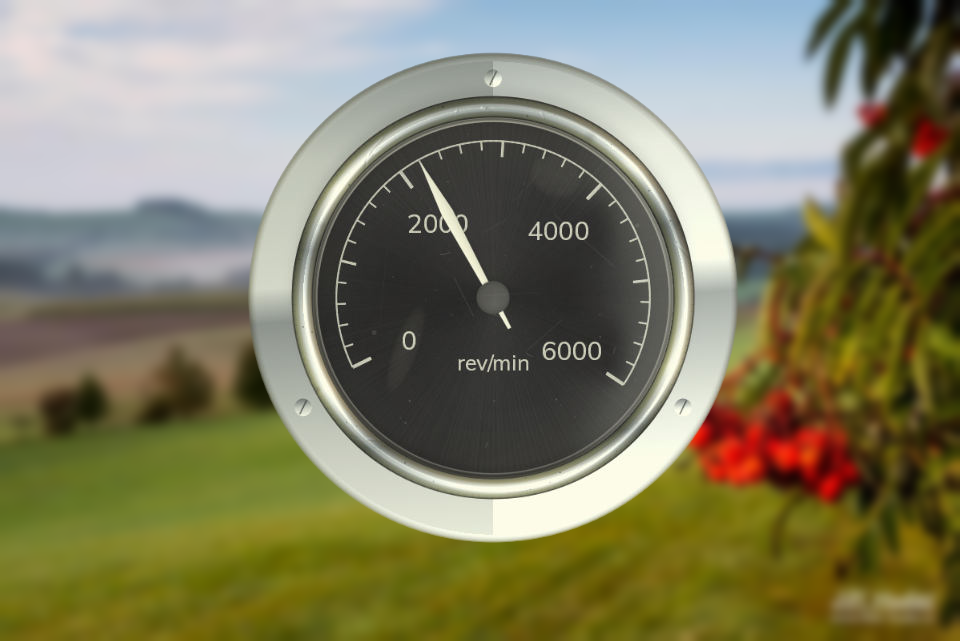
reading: 2200 (rpm)
